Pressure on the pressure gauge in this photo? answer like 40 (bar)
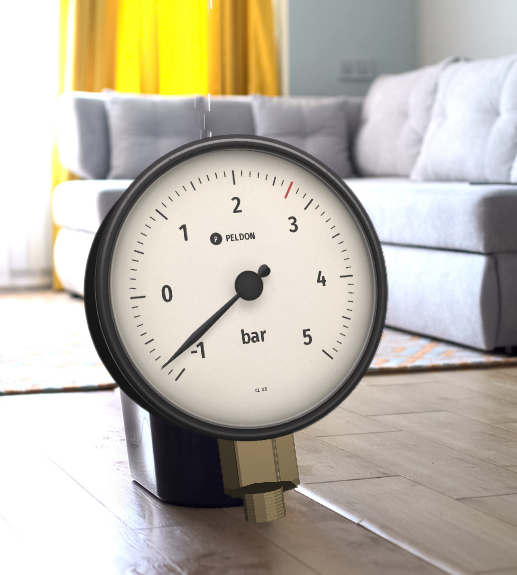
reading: -0.8 (bar)
